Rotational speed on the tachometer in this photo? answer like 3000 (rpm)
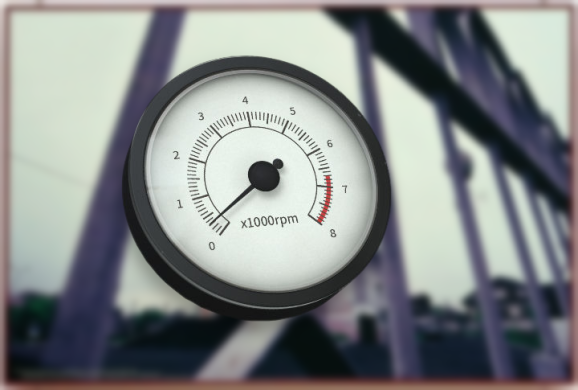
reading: 300 (rpm)
